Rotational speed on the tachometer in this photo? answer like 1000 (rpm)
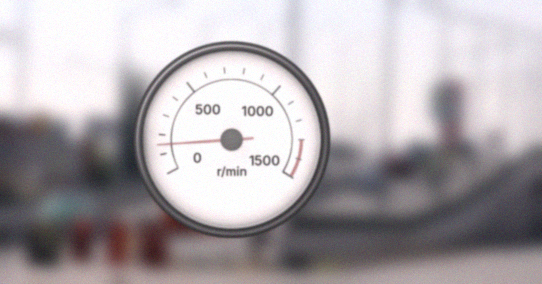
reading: 150 (rpm)
